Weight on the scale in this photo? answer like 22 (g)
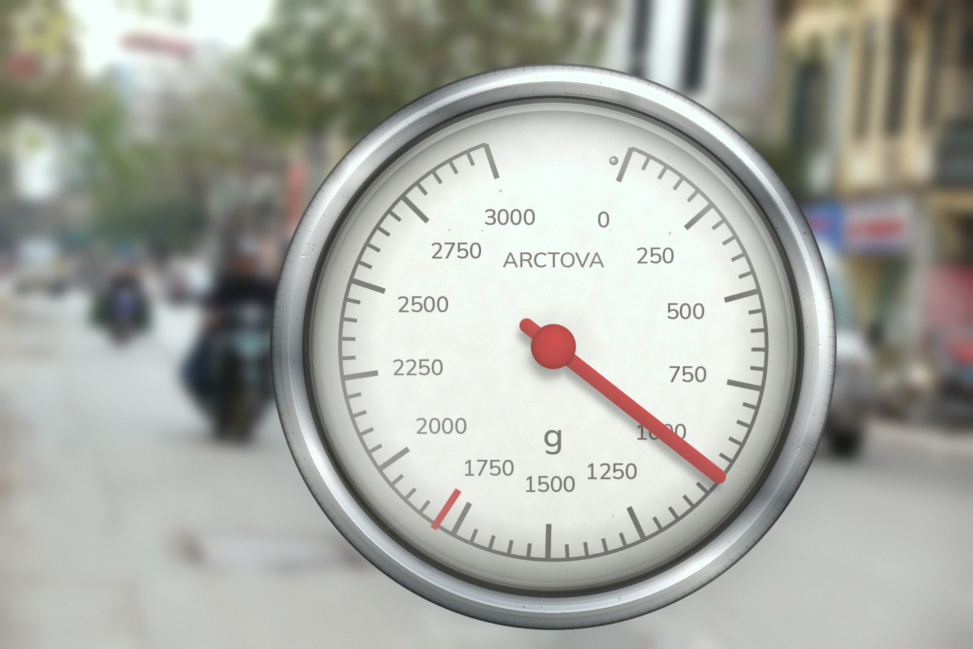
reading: 1000 (g)
